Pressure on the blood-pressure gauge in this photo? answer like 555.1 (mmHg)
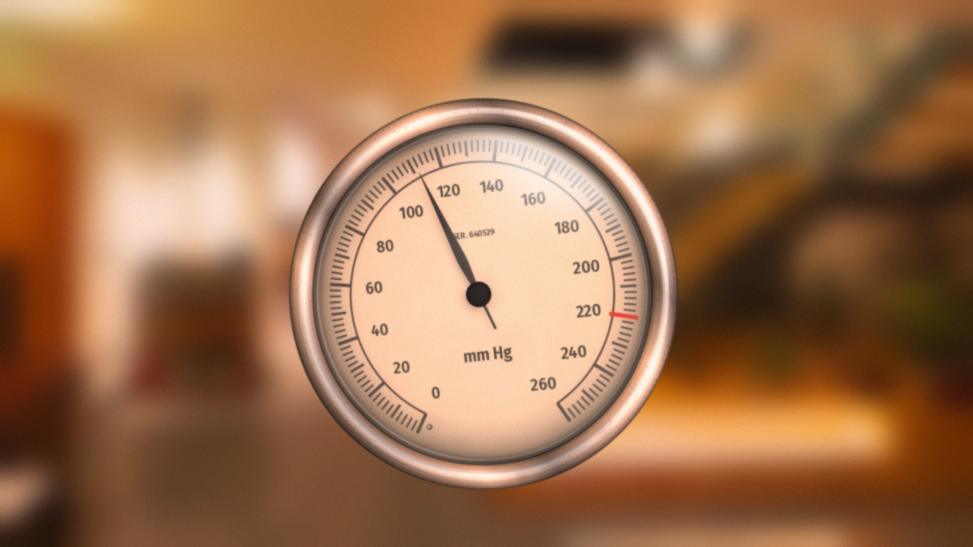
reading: 112 (mmHg)
